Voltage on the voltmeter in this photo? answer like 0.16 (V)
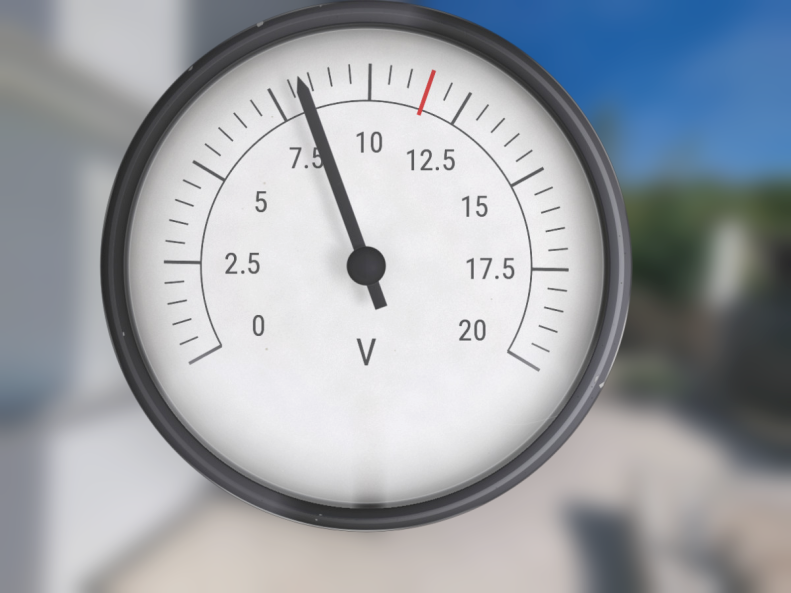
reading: 8.25 (V)
